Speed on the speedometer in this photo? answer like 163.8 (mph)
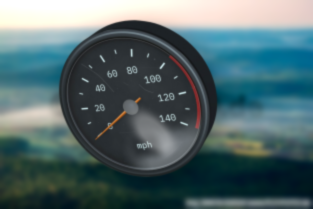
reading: 0 (mph)
